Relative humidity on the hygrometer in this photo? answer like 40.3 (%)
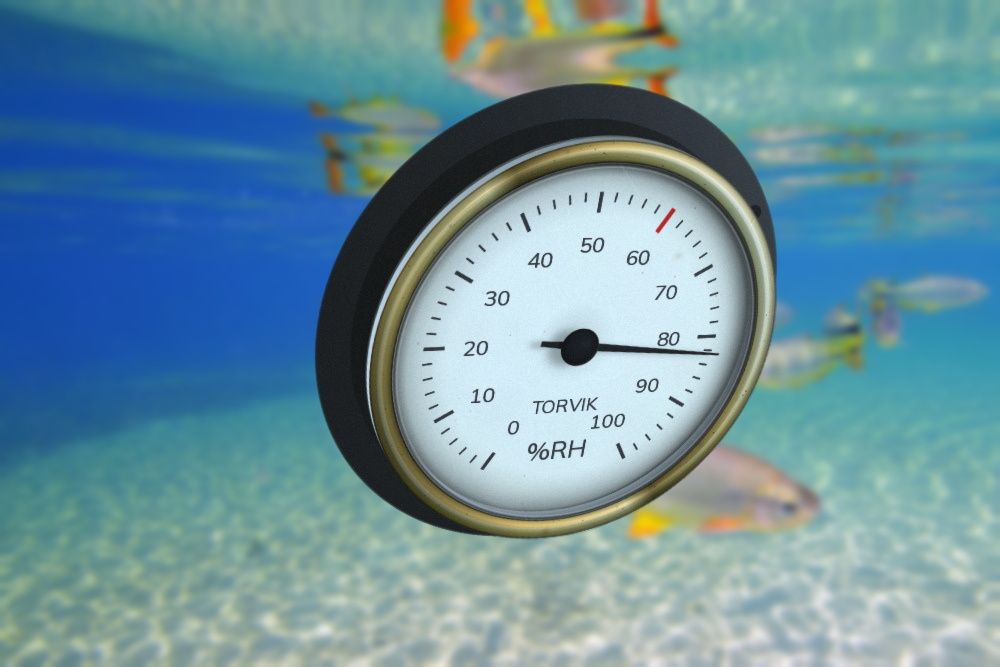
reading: 82 (%)
